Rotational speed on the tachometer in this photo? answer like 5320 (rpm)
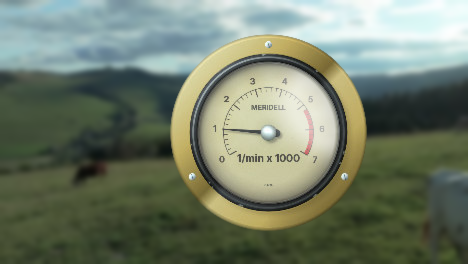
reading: 1000 (rpm)
